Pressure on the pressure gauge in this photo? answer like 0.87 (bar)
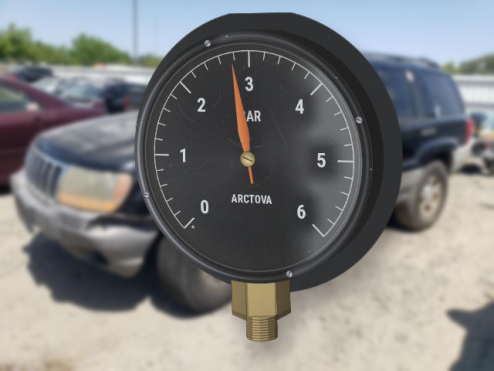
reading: 2.8 (bar)
